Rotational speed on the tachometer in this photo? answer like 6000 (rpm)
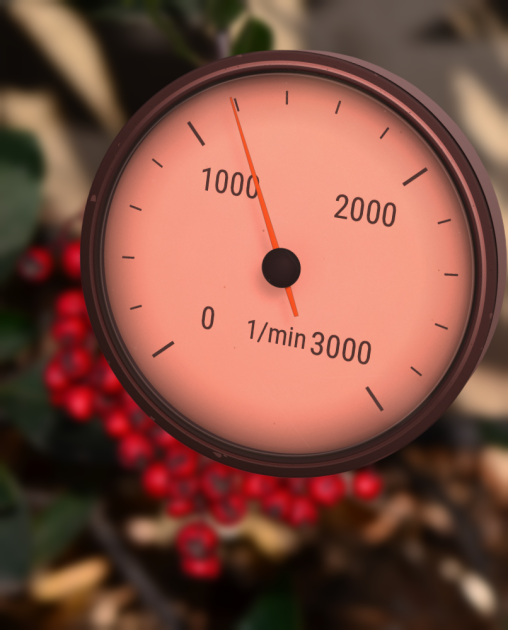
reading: 1200 (rpm)
